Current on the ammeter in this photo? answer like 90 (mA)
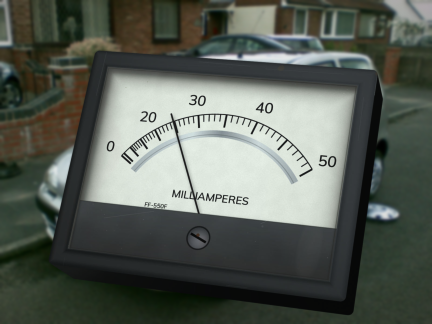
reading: 25 (mA)
